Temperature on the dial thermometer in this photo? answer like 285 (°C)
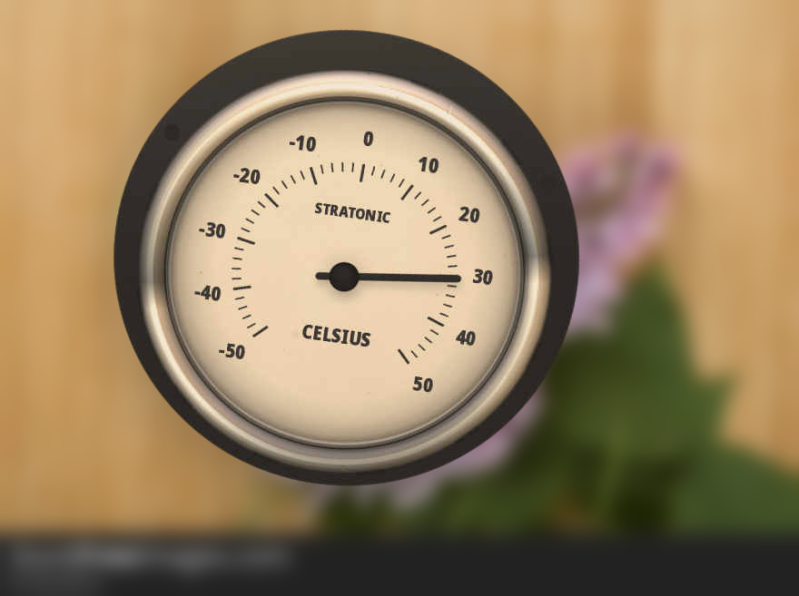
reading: 30 (°C)
